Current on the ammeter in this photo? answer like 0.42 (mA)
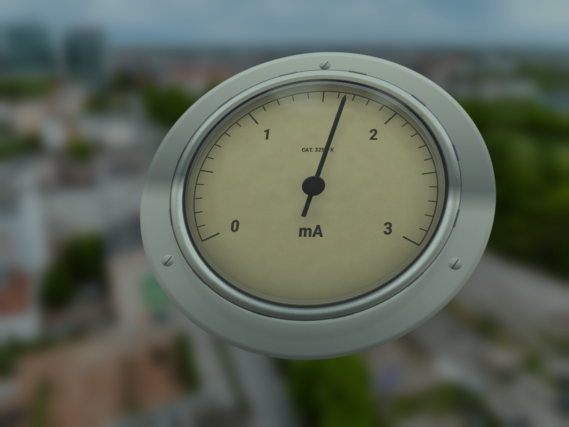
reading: 1.65 (mA)
